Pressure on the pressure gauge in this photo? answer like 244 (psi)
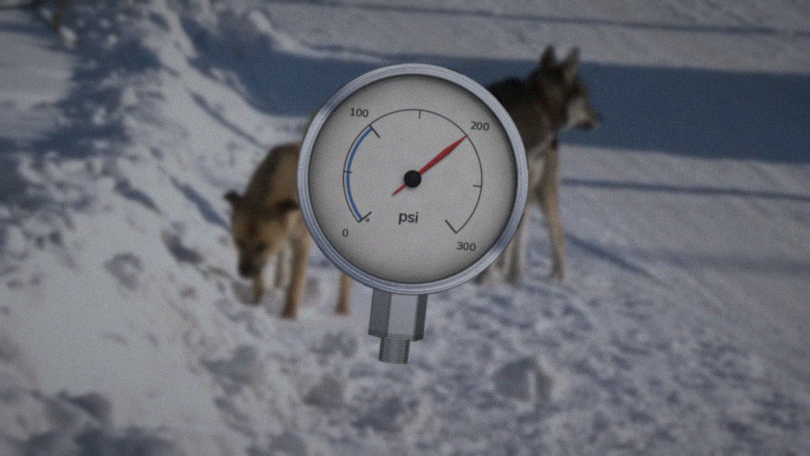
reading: 200 (psi)
